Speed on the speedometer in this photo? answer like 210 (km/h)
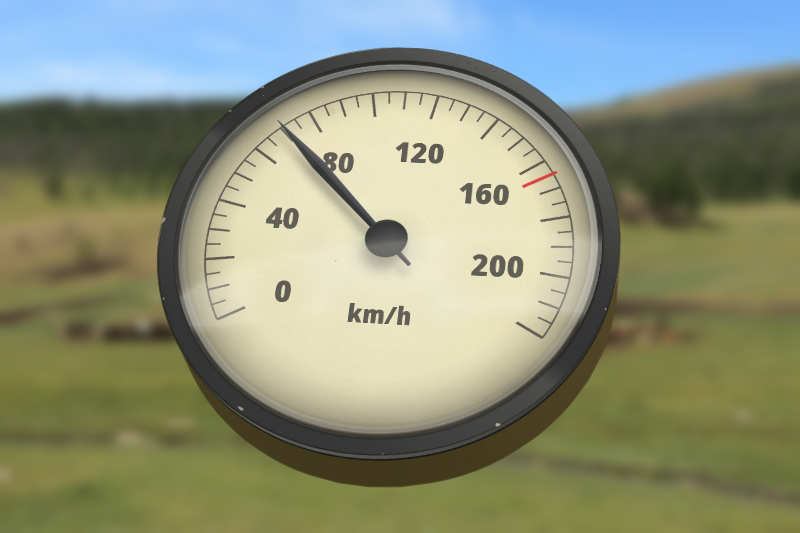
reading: 70 (km/h)
